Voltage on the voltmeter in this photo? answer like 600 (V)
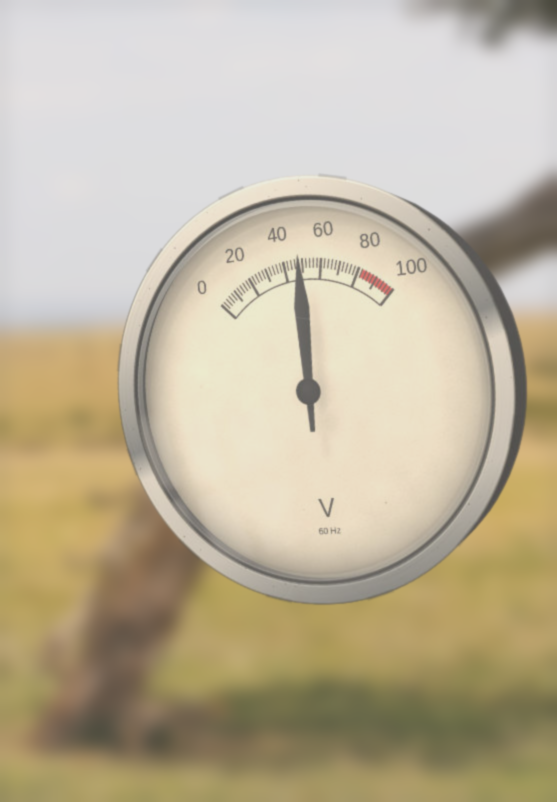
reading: 50 (V)
